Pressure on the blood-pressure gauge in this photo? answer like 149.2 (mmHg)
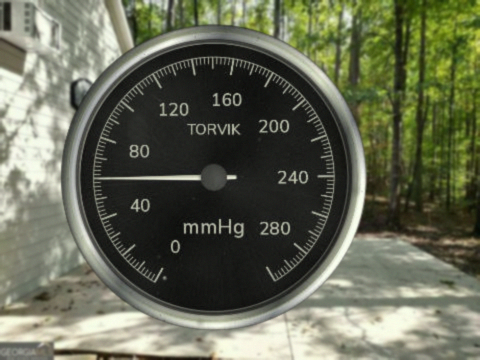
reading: 60 (mmHg)
